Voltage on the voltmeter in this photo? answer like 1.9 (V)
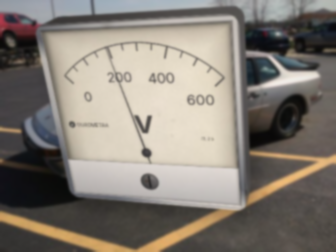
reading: 200 (V)
